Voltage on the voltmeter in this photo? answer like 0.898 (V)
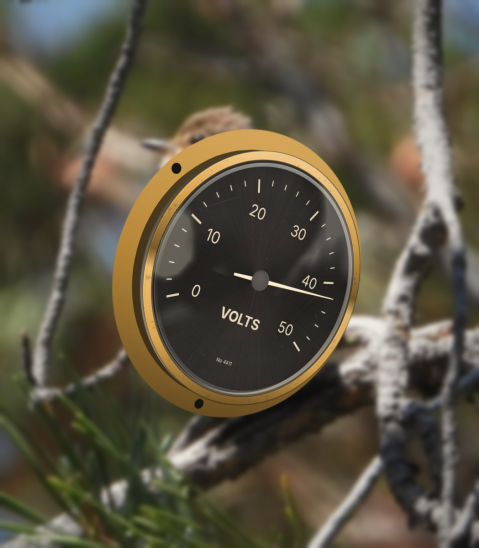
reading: 42 (V)
